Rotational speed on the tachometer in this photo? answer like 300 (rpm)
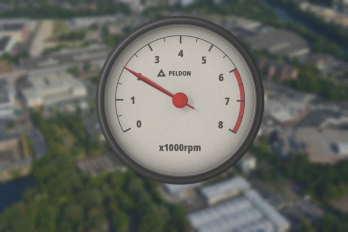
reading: 2000 (rpm)
